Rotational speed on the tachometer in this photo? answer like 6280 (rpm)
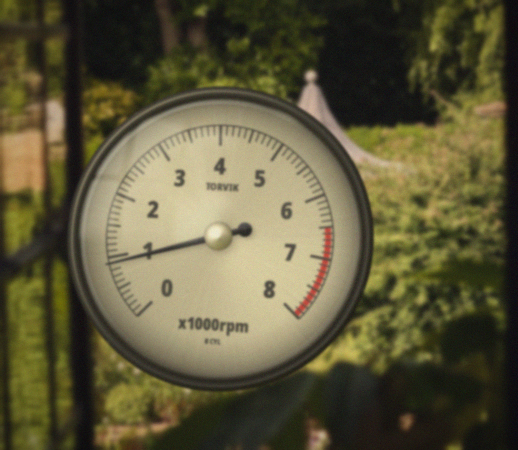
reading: 900 (rpm)
